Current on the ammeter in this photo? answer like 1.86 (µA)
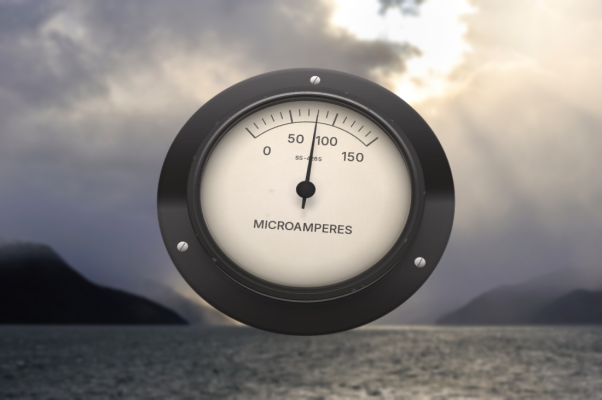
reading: 80 (µA)
